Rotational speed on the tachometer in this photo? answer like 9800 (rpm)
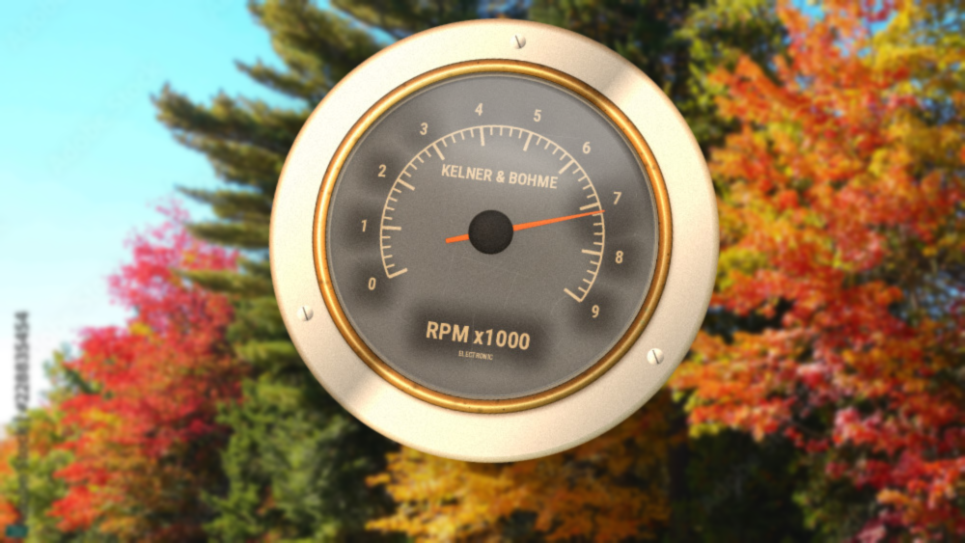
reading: 7200 (rpm)
